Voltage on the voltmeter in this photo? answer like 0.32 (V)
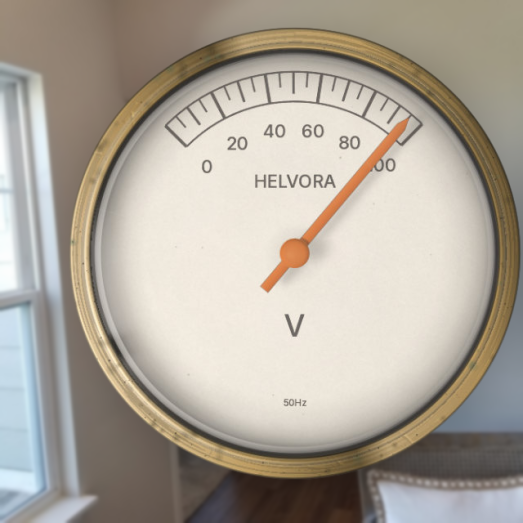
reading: 95 (V)
